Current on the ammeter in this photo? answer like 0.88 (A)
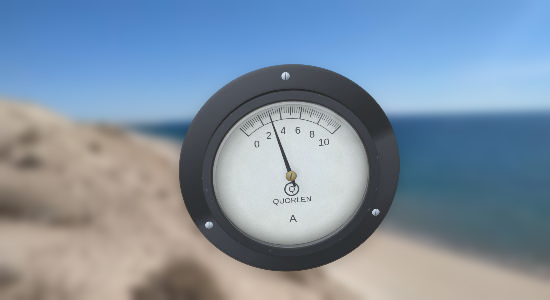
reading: 3 (A)
